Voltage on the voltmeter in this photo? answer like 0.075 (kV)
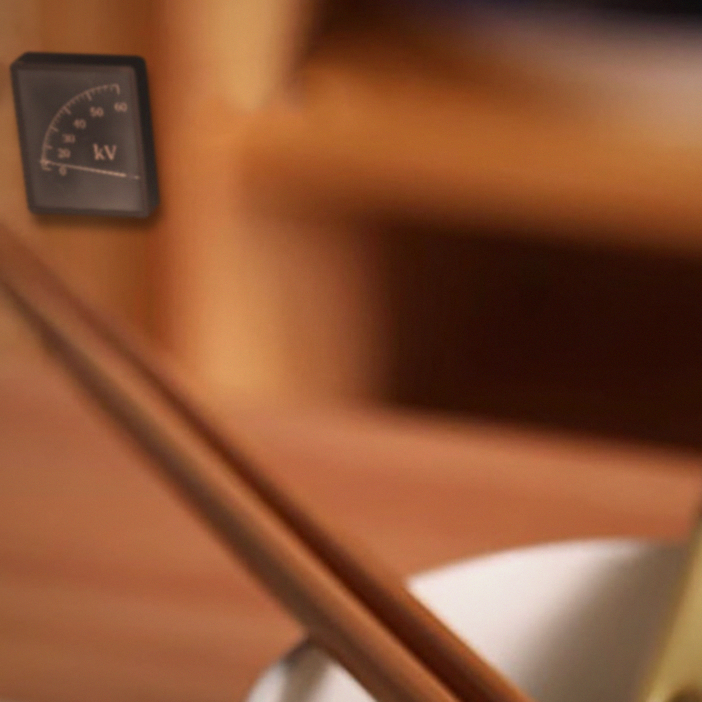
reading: 10 (kV)
